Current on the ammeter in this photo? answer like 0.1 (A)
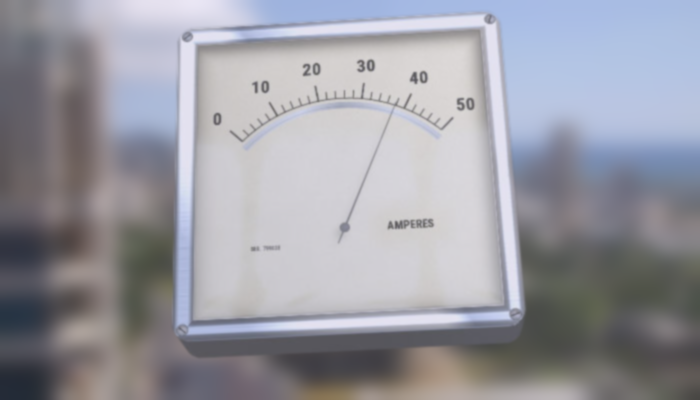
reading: 38 (A)
